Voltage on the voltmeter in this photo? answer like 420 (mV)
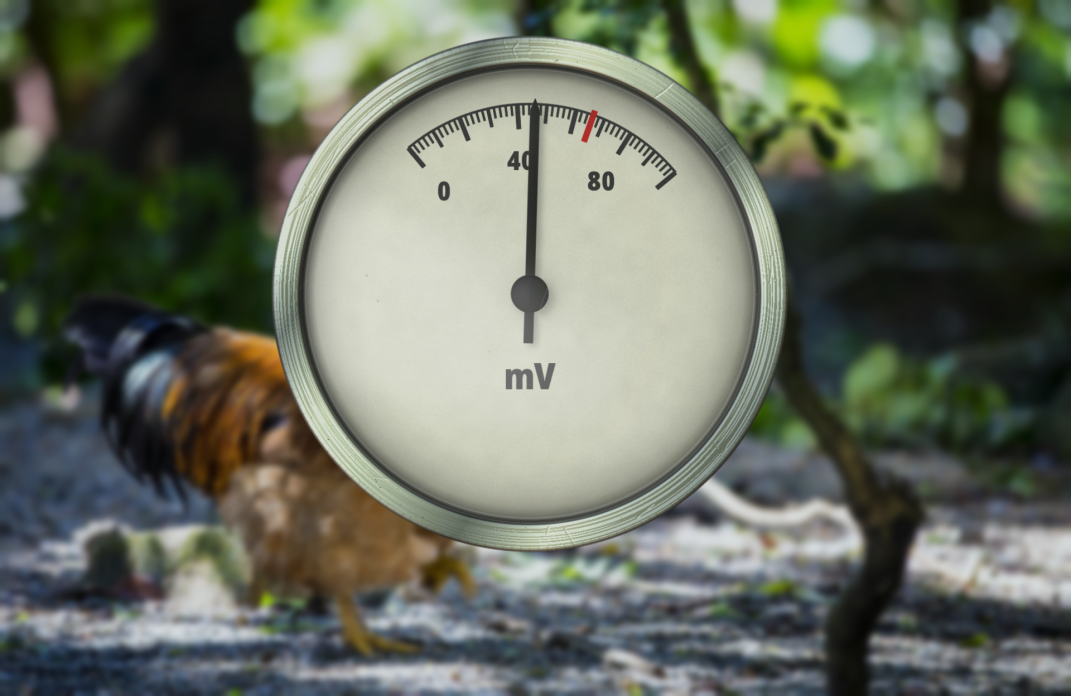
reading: 46 (mV)
